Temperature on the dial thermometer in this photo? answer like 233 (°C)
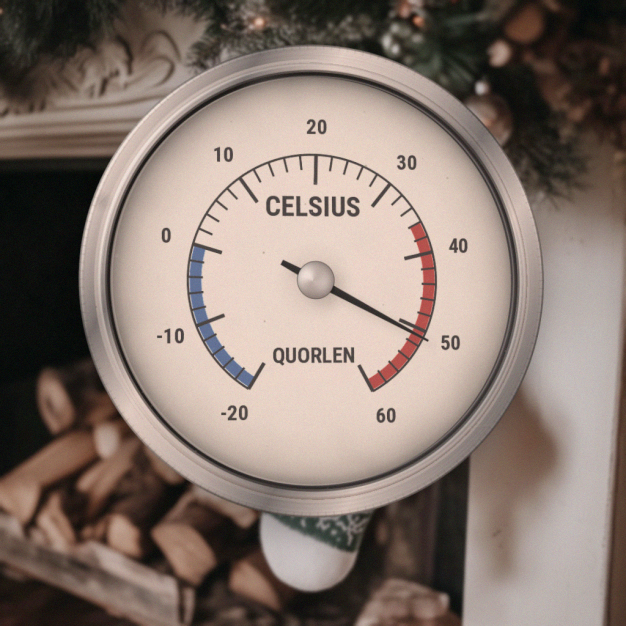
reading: 51 (°C)
